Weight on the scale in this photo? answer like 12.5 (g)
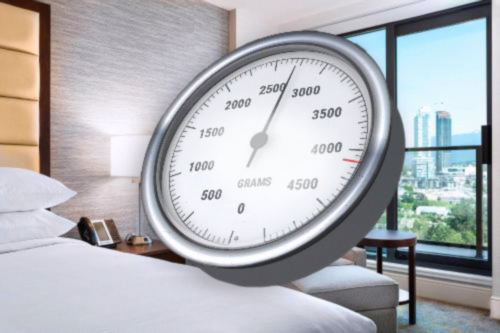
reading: 2750 (g)
